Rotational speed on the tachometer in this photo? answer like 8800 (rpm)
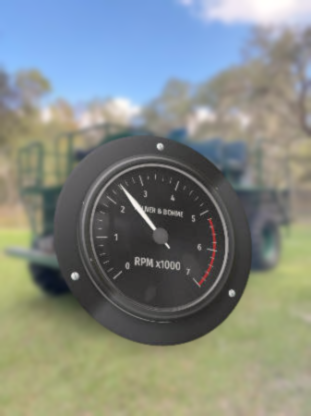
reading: 2400 (rpm)
